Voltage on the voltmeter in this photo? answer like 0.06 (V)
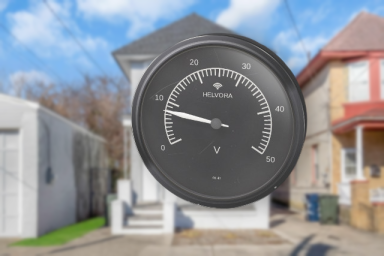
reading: 8 (V)
